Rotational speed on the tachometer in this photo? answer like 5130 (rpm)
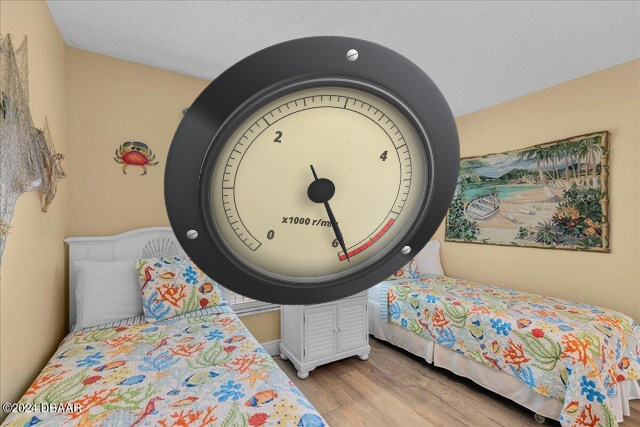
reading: 5900 (rpm)
